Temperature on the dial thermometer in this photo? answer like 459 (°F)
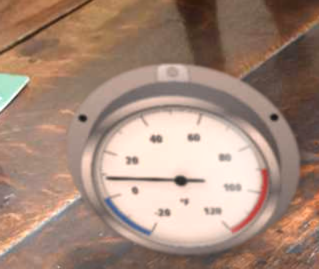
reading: 10 (°F)
